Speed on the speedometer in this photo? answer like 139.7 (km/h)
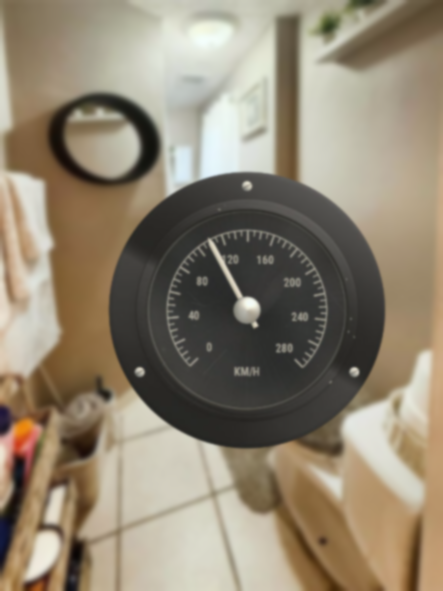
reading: 110 (km/h)
